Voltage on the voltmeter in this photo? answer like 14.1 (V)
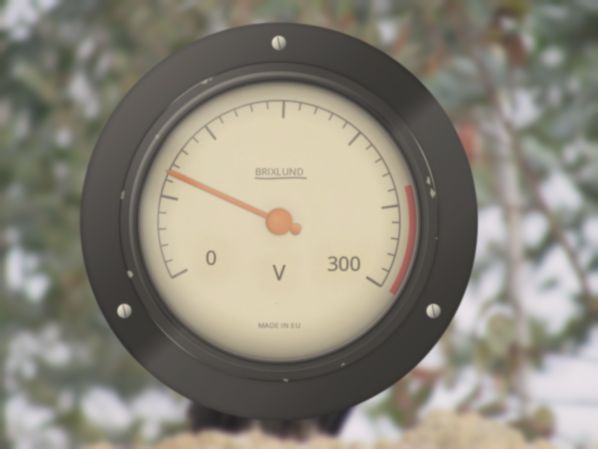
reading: 65 (V)
